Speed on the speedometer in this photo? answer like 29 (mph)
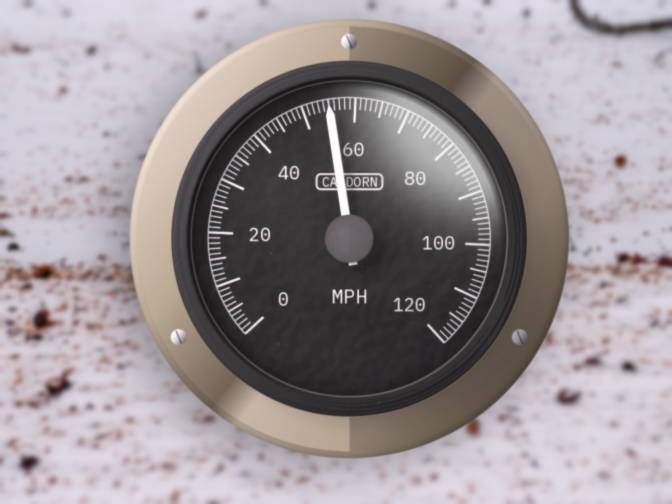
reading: 55 (mph)
